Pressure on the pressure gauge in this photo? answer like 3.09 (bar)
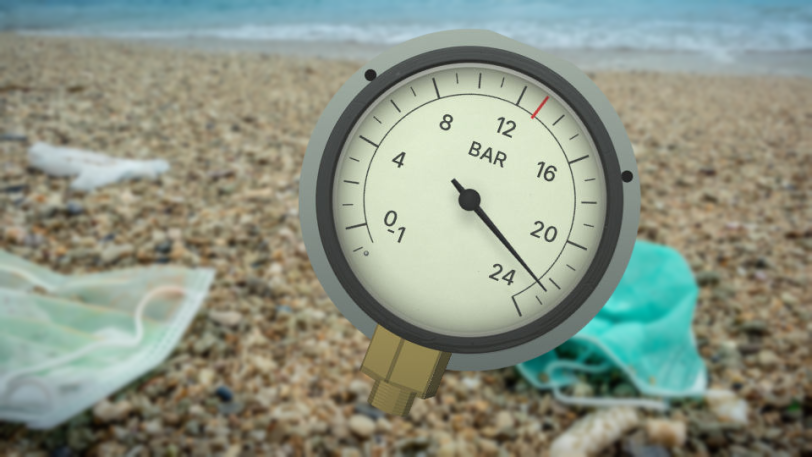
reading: 22.5 (bar)
